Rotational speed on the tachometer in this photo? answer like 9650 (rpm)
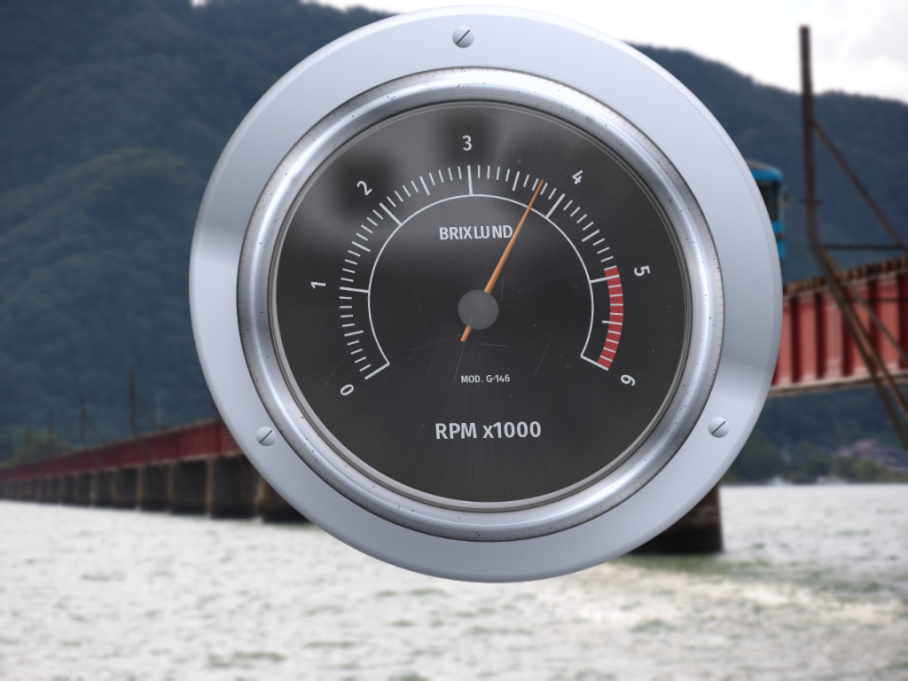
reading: 3750 (rpm)
